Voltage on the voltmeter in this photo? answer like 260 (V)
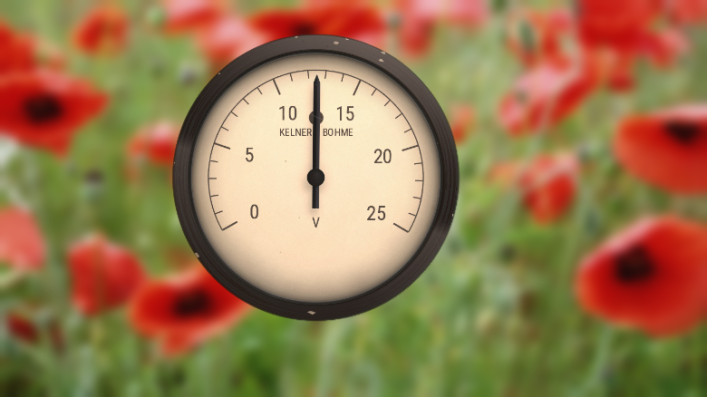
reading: 12.5 (V)
